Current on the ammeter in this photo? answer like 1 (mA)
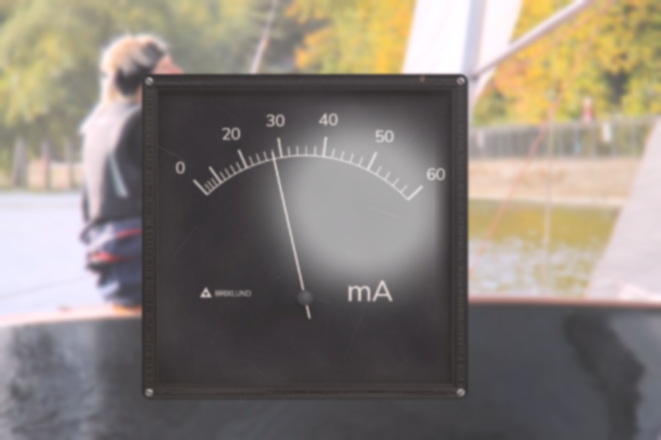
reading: 28 (mA)
